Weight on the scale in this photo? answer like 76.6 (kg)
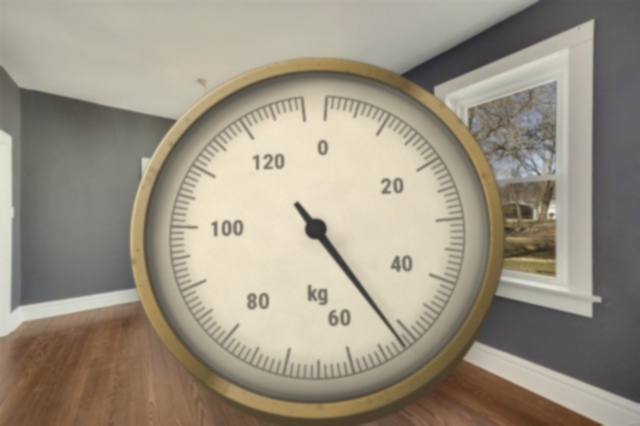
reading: 52 (kg)
